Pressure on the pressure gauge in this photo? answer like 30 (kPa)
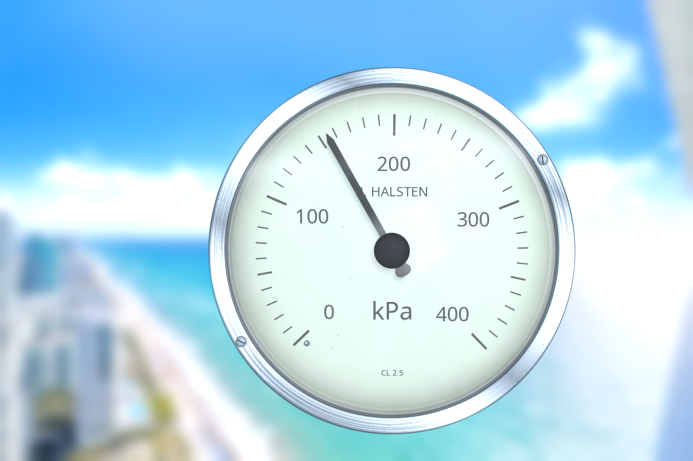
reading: 155 (kPa)
